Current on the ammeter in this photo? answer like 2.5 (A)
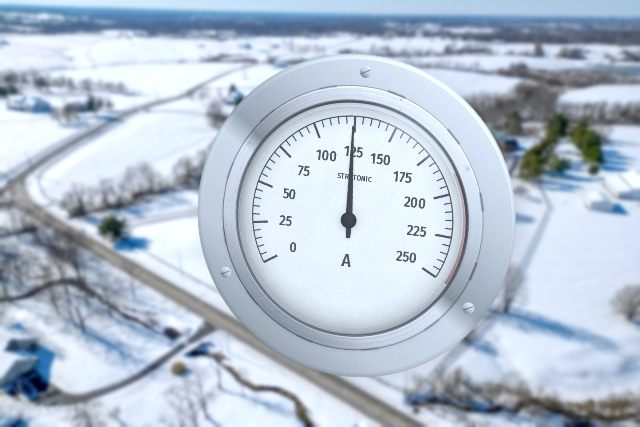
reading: 125 (A)
